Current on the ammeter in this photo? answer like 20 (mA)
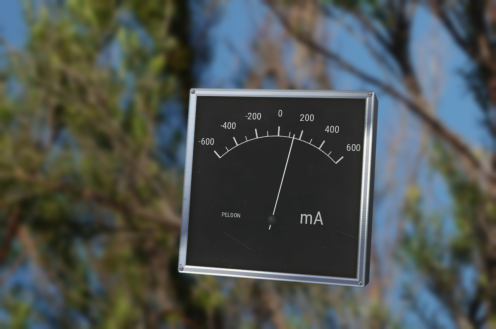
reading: 150 (mA)
